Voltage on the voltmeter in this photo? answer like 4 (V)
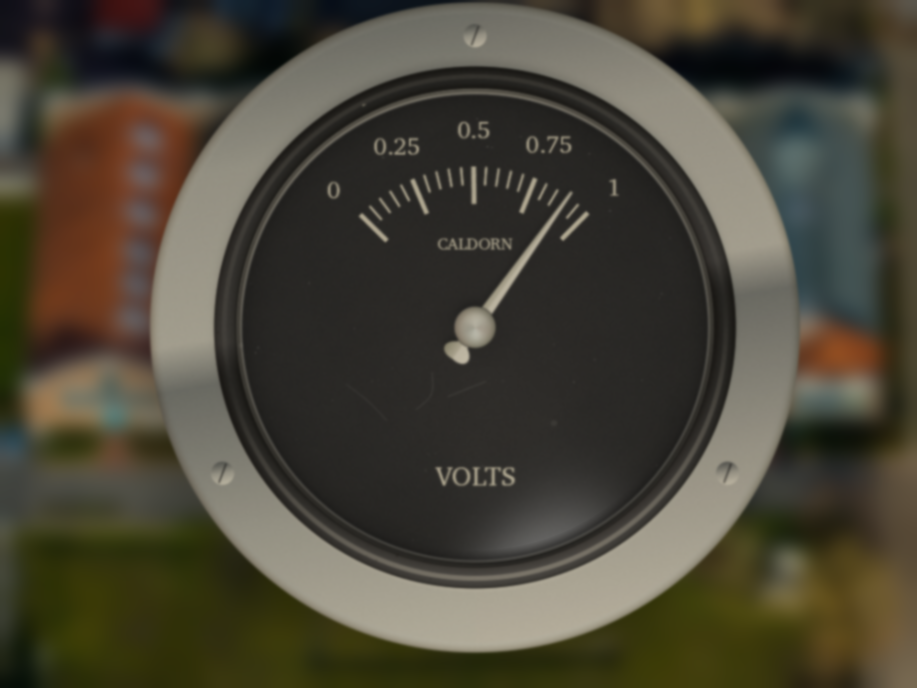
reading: 0.9 (V)
